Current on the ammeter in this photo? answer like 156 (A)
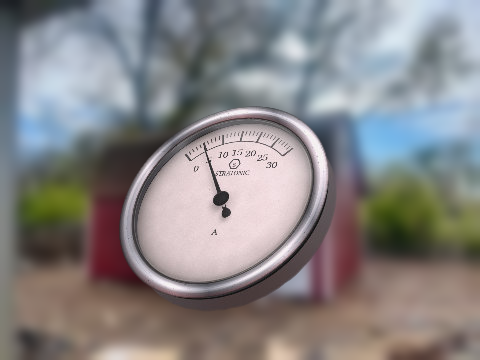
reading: 5 (A)
